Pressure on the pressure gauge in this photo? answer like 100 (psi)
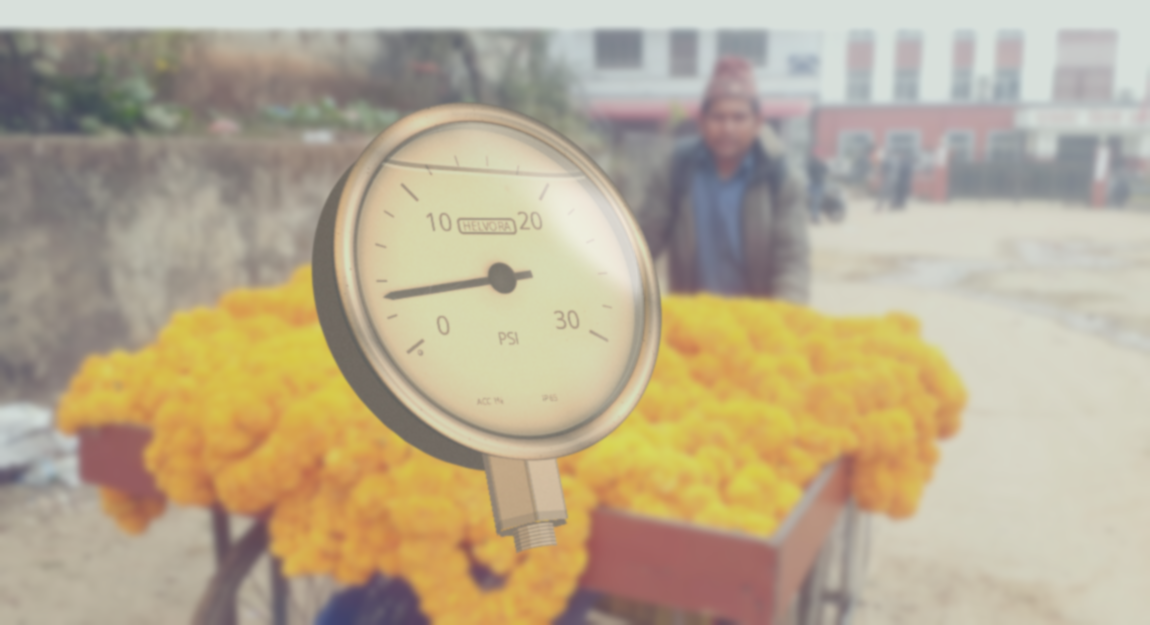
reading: 3 (psi)
